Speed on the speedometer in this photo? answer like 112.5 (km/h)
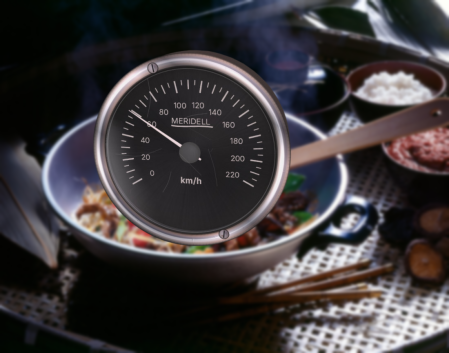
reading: 60 (km/h)
